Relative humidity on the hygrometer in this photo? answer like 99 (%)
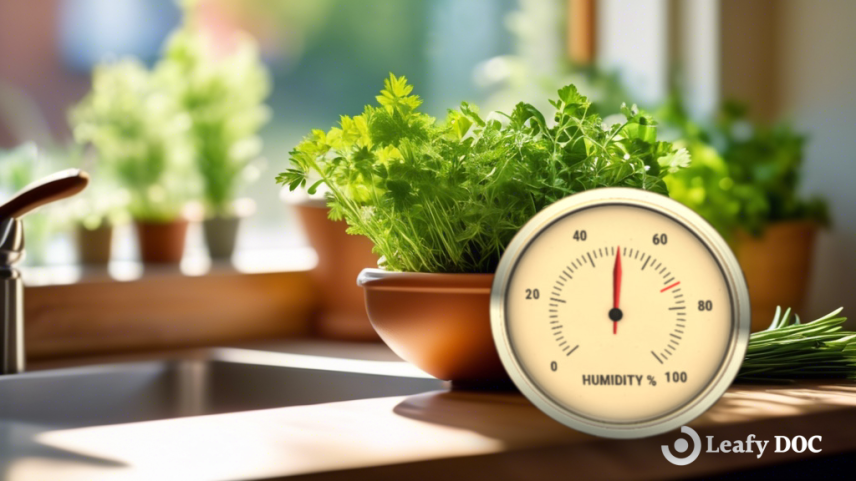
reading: 50 (%)
